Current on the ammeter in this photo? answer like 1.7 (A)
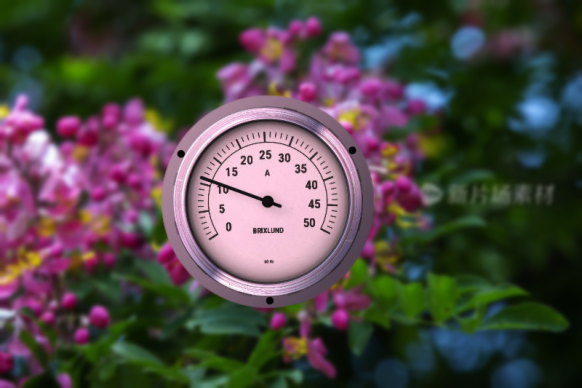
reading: 11 (A)
